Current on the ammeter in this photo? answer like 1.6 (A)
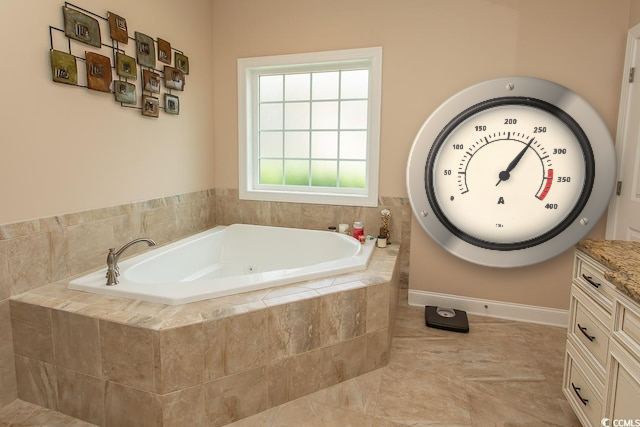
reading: 250 (A)
